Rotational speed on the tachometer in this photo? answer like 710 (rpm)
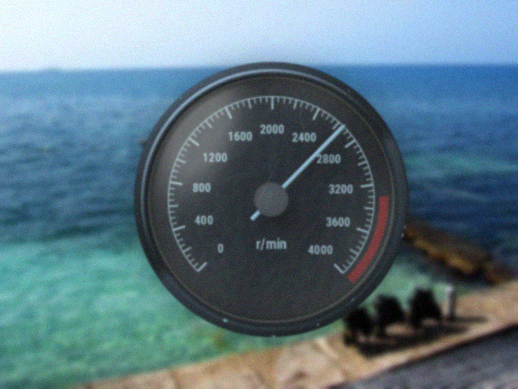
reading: 2650 (rpm)
